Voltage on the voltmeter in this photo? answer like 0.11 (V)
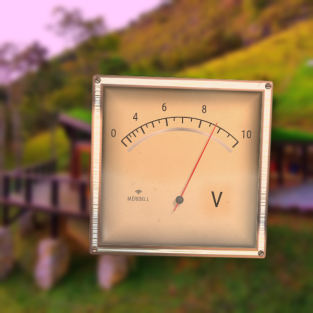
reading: 8.75 (V)
